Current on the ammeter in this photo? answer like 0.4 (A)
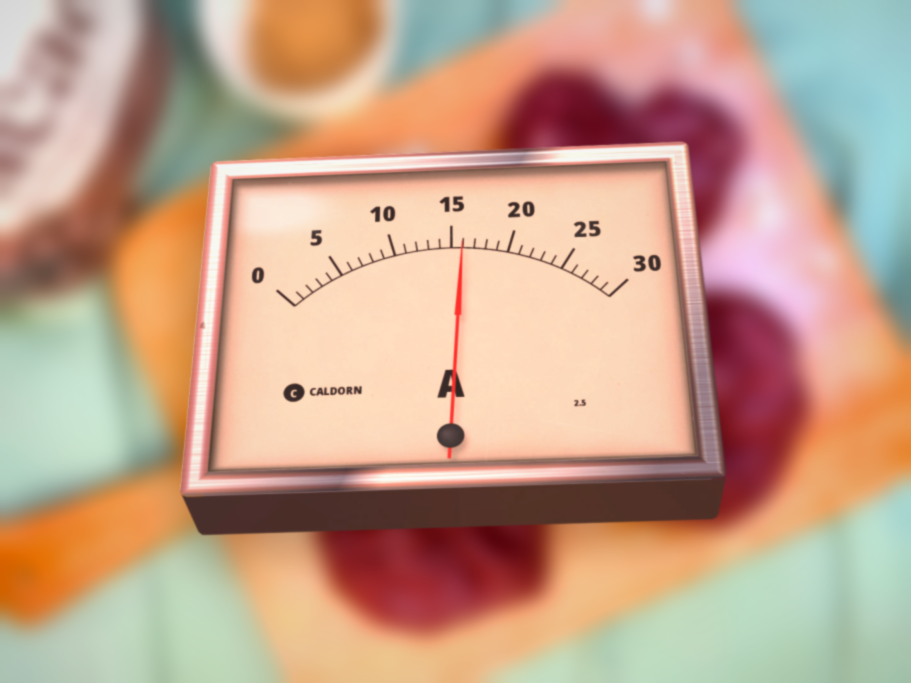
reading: 16 (A)
